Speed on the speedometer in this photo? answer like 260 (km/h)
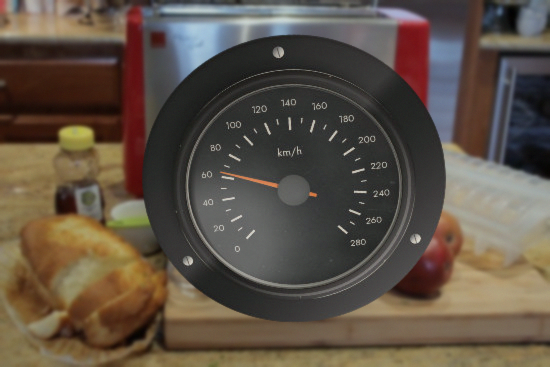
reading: 65 (km/h)
